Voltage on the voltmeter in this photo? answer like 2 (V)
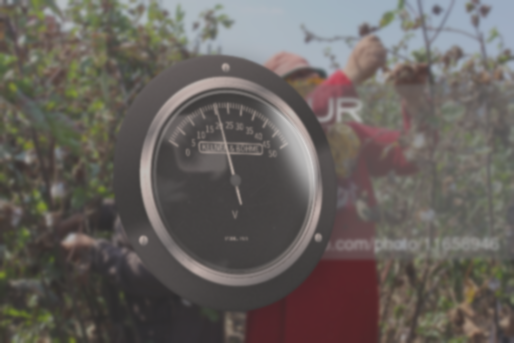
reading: 20 (V)
